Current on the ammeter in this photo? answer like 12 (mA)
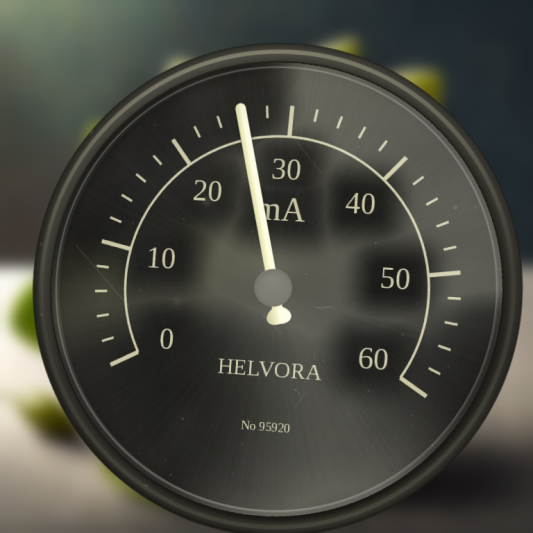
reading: 26 (mA)
